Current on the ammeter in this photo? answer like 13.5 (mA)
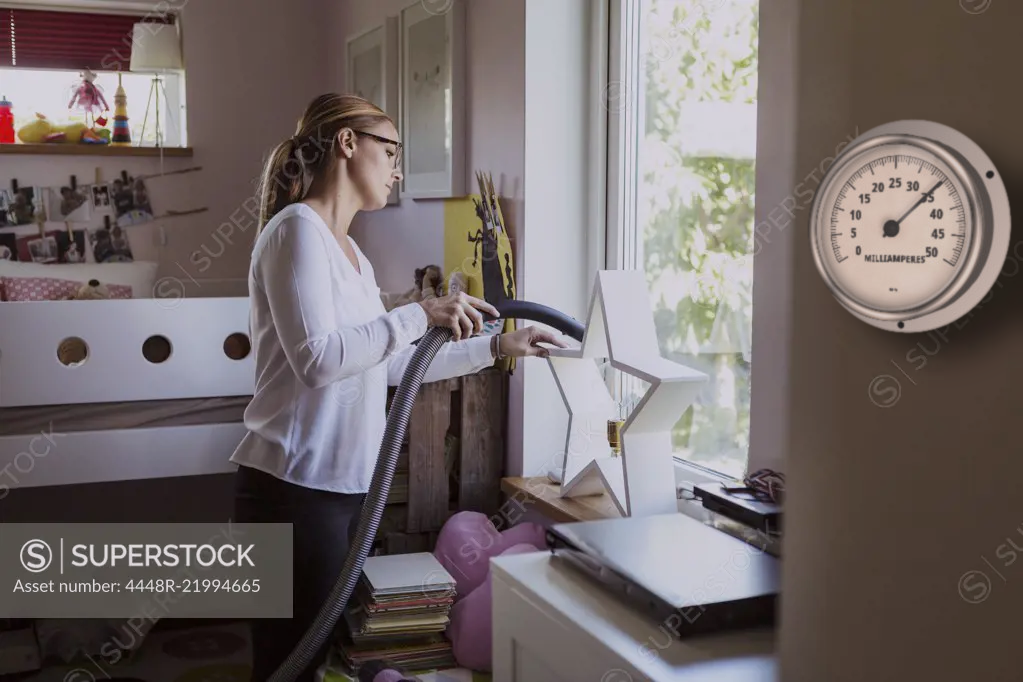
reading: 35 (mA)
